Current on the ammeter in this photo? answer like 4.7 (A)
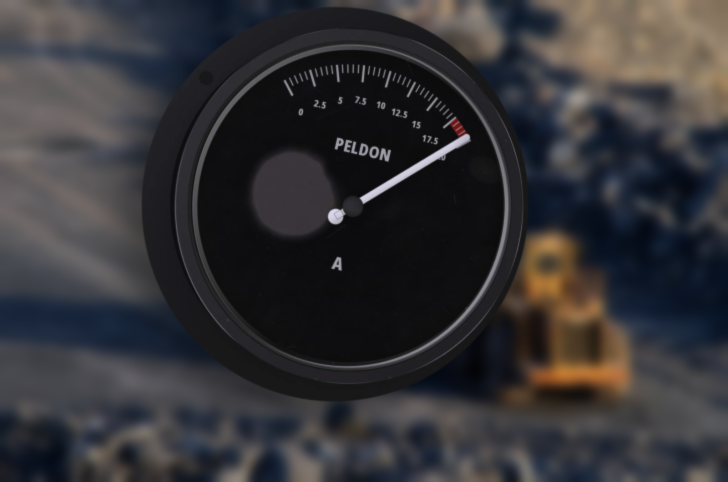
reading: 19.5 (A)
